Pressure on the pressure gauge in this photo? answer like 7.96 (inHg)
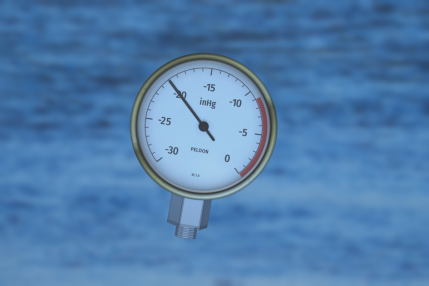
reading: -20 (inHg)
